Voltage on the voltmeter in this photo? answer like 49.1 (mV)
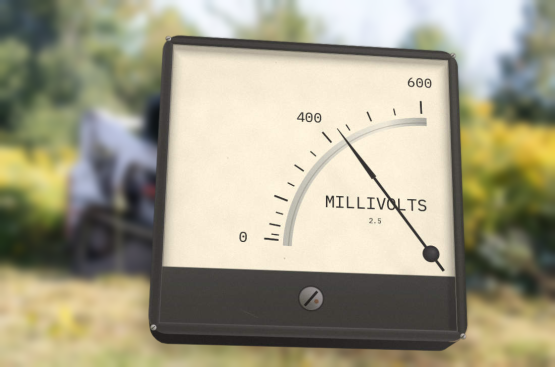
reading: 425 (mV)
